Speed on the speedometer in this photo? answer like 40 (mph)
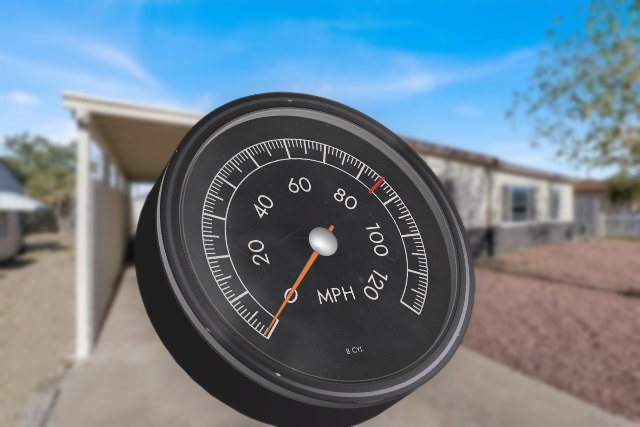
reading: 1 (mph)
